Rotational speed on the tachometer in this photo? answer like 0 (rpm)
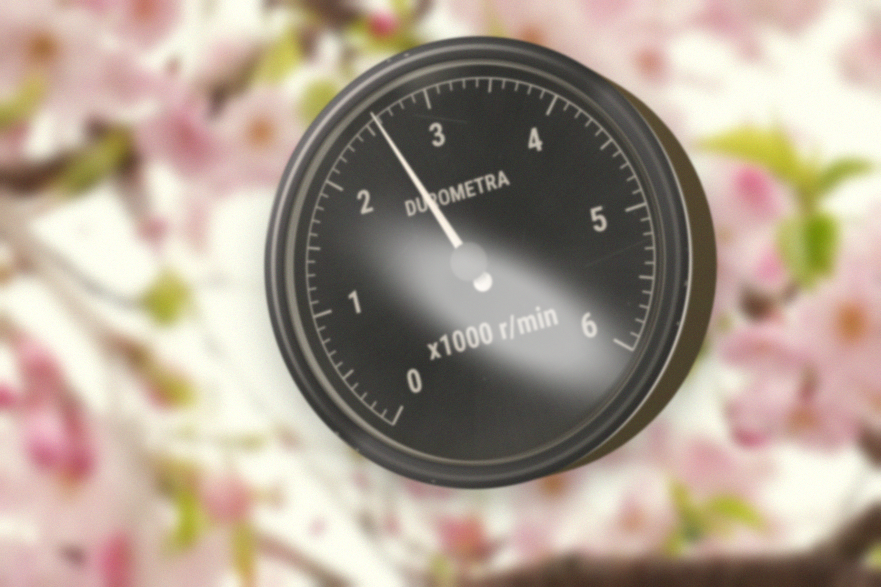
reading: 2600 (rpm)
